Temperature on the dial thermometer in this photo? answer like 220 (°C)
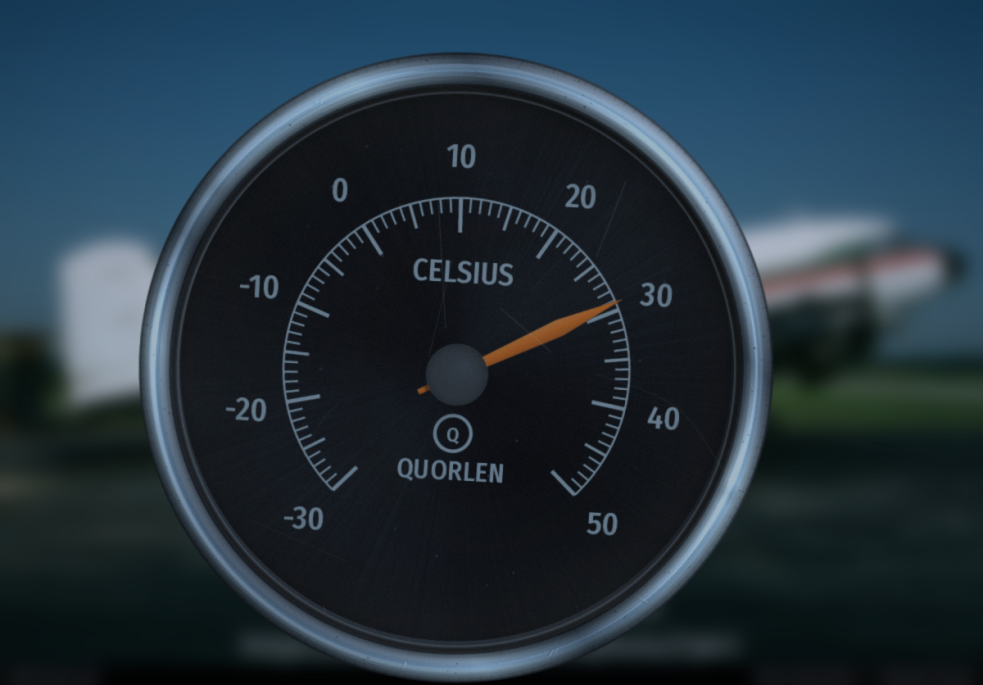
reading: 29 (°C)
